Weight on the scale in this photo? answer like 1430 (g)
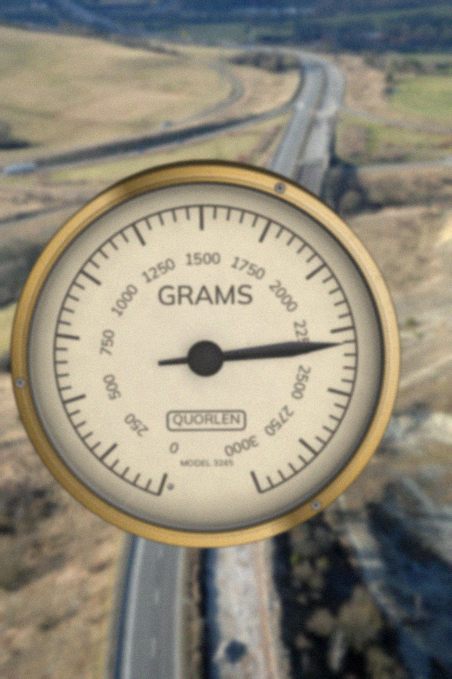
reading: 2300 (g)
